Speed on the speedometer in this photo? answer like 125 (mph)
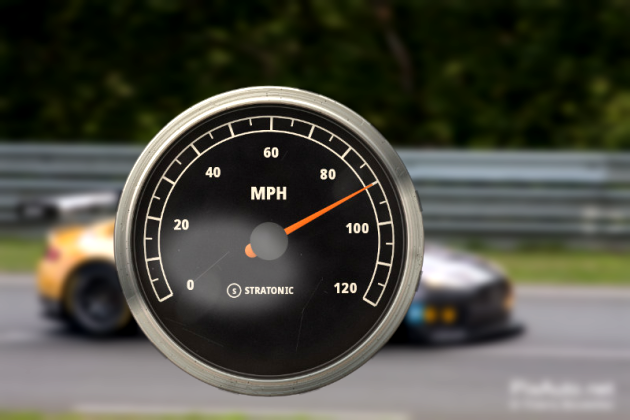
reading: 90 (mph)
